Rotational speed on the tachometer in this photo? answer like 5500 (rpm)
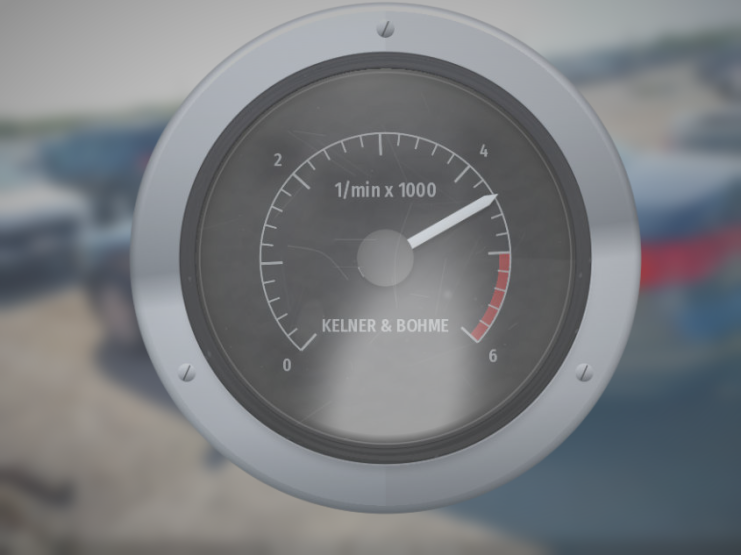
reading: 4400 (rpm)
